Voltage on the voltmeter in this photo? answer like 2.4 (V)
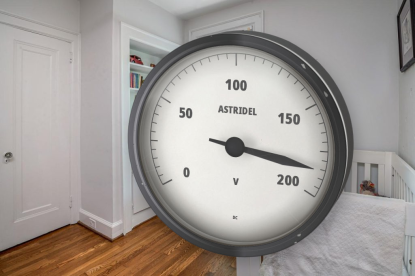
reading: 185 (V)
